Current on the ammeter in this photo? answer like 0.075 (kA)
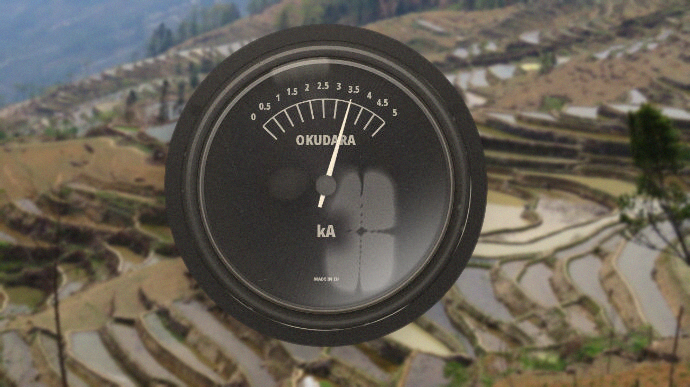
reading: 3.5 (kA)
